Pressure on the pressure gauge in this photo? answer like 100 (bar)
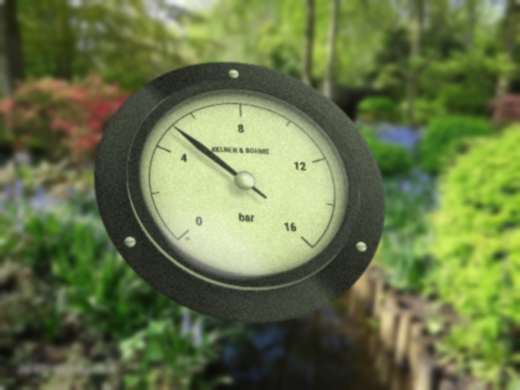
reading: 5 (bar)
